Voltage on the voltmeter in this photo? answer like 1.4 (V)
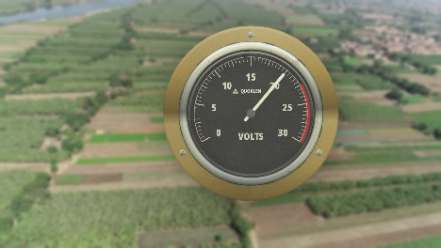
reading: 20 (V)
